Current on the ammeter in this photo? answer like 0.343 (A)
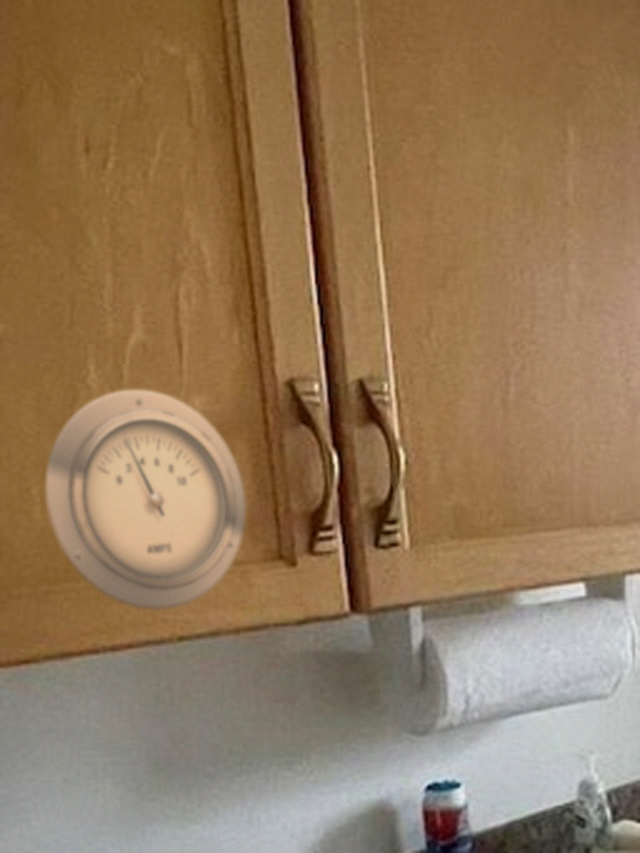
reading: 3 (A)
